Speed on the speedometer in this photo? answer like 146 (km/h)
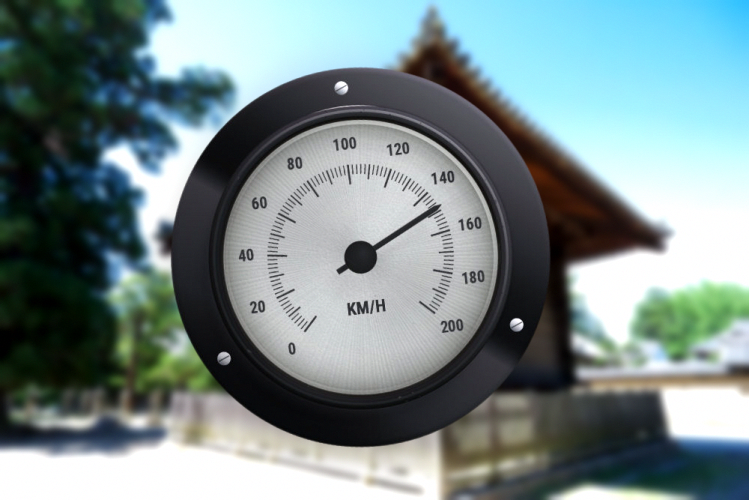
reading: 148 (km/h)
